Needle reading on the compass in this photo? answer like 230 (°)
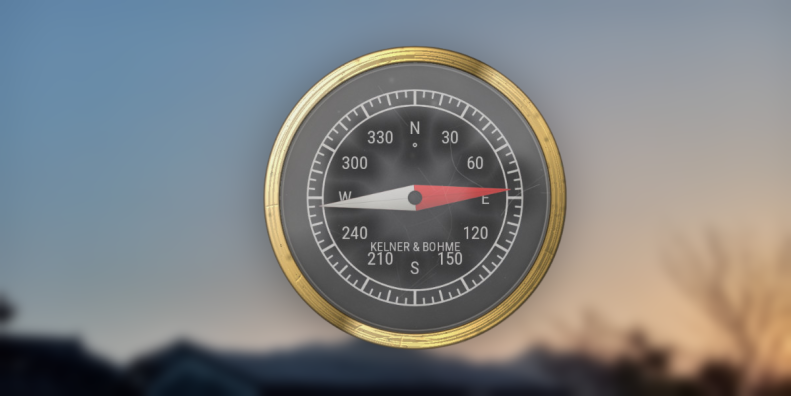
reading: 85 (°)
